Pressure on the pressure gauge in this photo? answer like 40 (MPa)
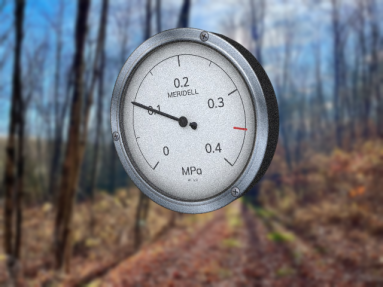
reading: 0.1 (MPa)
